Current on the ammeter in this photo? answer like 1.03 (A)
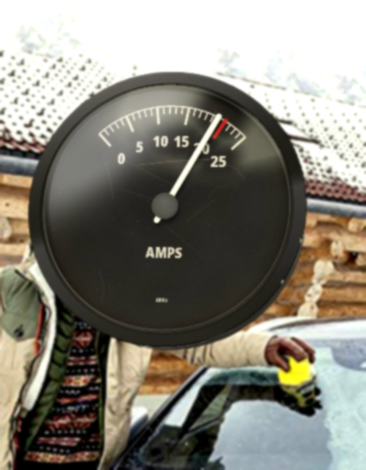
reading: 20 (A)
